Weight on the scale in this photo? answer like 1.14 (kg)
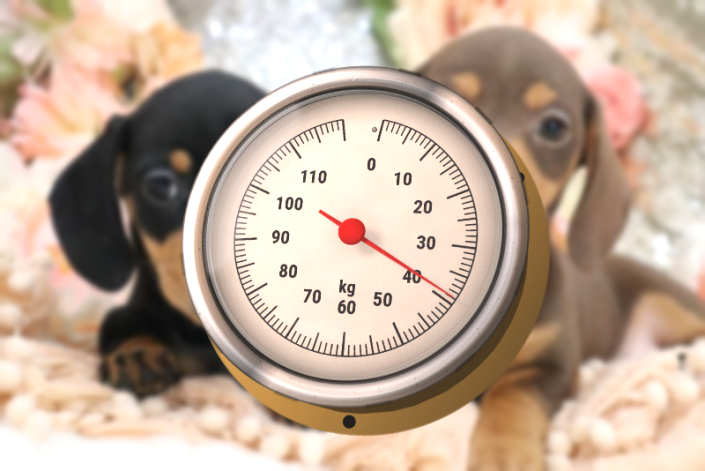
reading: 39 (kg)
